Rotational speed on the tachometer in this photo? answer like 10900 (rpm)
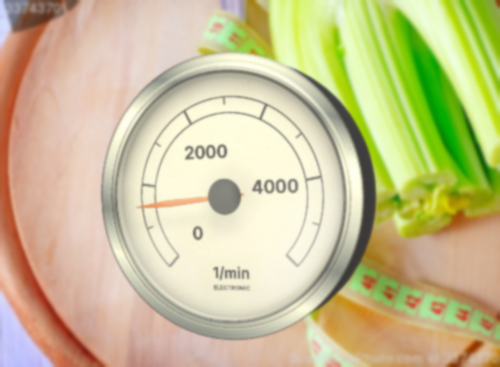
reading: 750 (rpm)
